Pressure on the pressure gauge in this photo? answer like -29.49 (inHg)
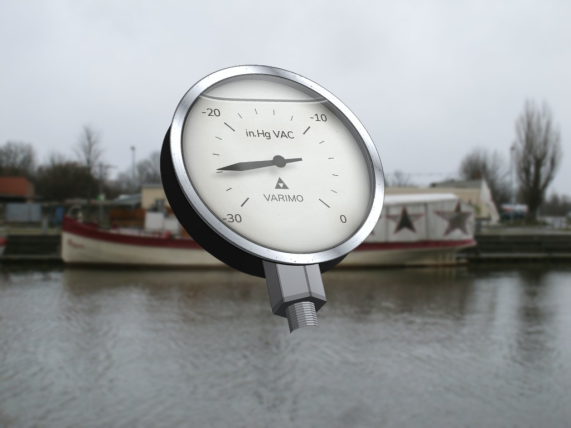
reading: -26 (inHg)
